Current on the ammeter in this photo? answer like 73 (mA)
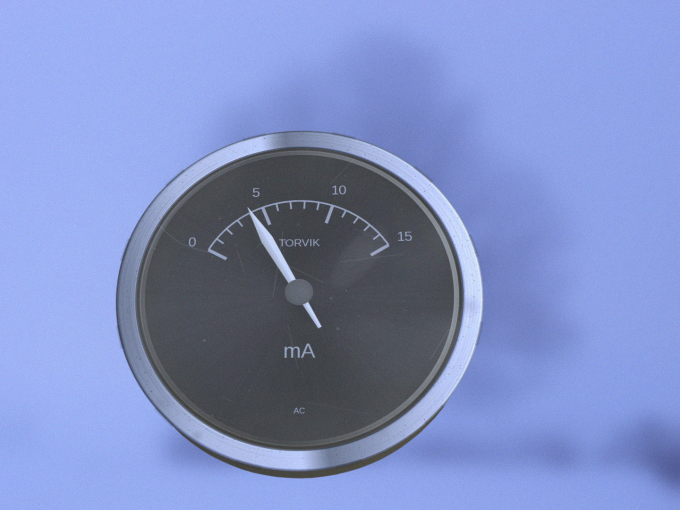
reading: 4 (mA)
